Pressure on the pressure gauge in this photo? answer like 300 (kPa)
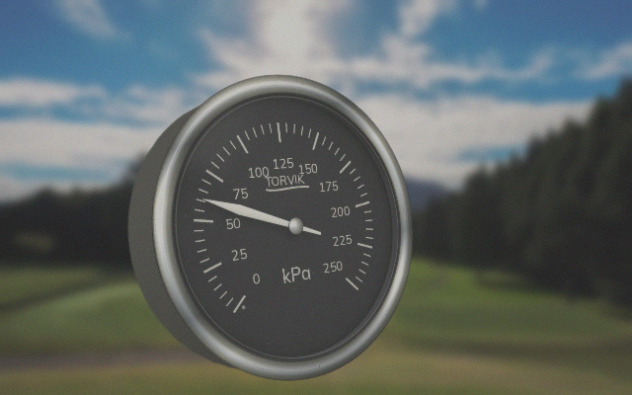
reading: 60 (kPa)
